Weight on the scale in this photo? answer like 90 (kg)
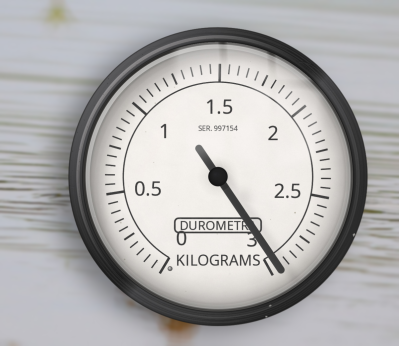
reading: 2.95 (kg)
